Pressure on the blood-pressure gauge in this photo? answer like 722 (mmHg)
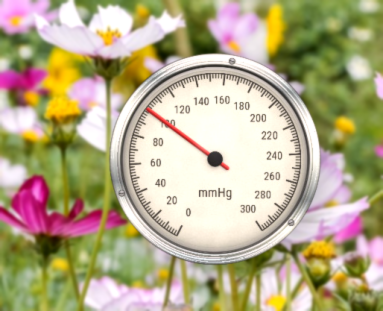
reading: 100 (mmHg)
